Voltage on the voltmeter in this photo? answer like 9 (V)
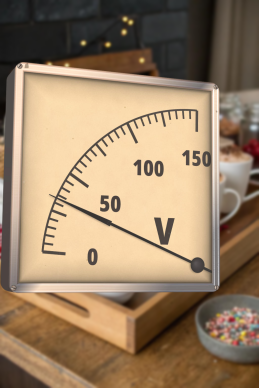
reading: 32.5 (V)
